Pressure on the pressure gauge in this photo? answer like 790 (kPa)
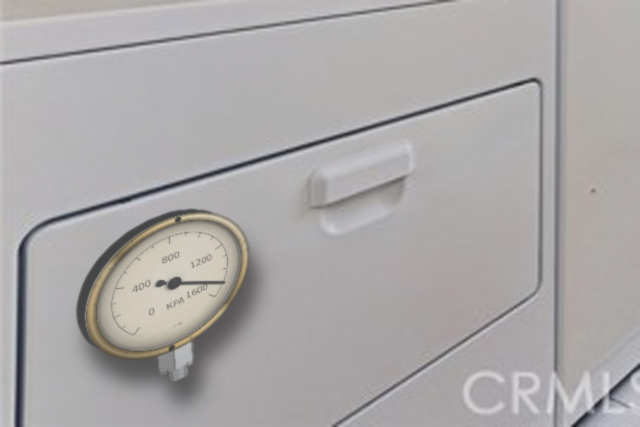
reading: 1500 (kPa)
